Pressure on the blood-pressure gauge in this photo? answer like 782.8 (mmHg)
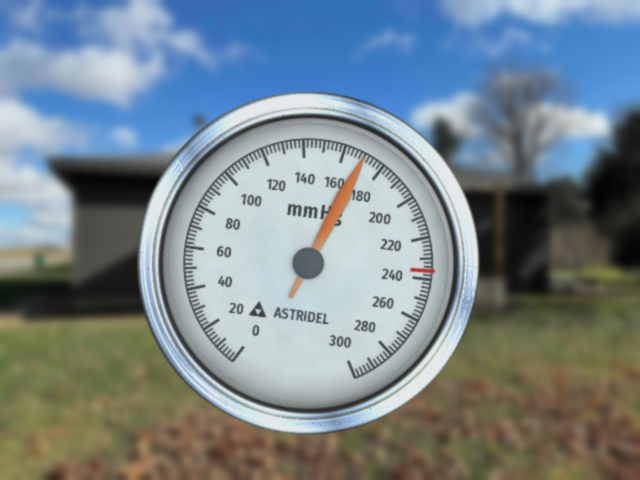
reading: 170 (mmHg)
